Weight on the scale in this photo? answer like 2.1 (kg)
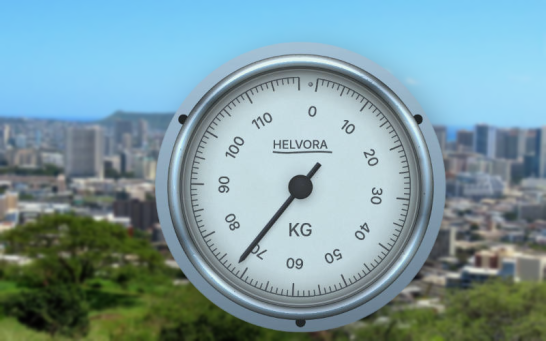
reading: 72 (kg)
